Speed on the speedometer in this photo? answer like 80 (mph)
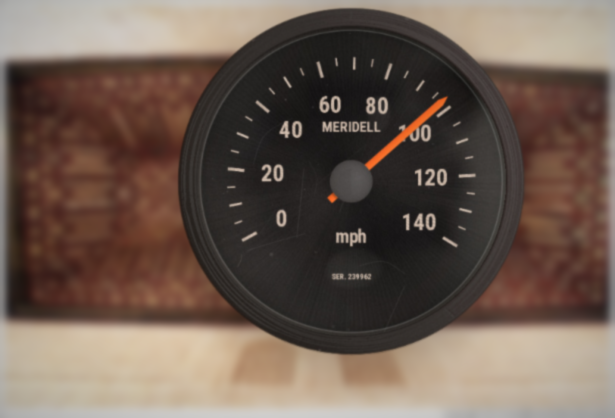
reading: 97.5 (mph)
